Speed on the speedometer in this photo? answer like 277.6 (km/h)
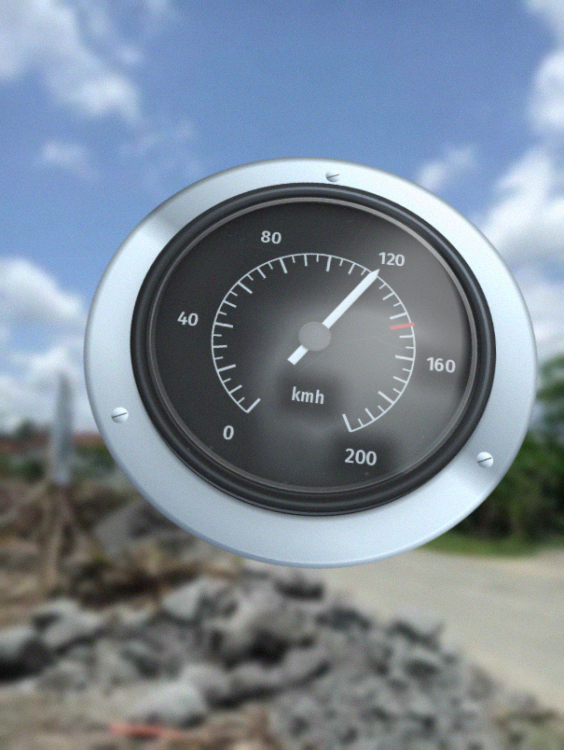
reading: 120 (km/h)
